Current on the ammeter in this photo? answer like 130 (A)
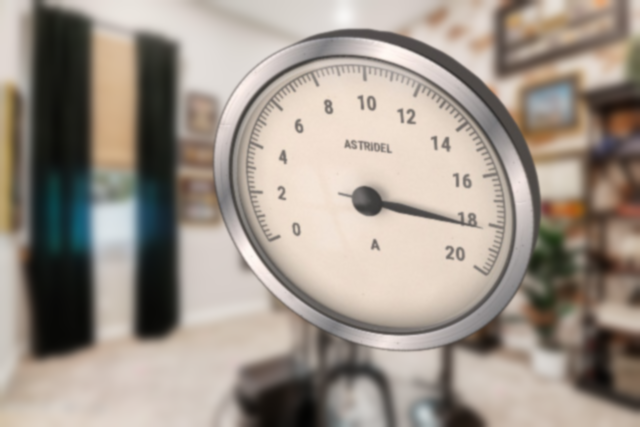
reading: 18 (A)
